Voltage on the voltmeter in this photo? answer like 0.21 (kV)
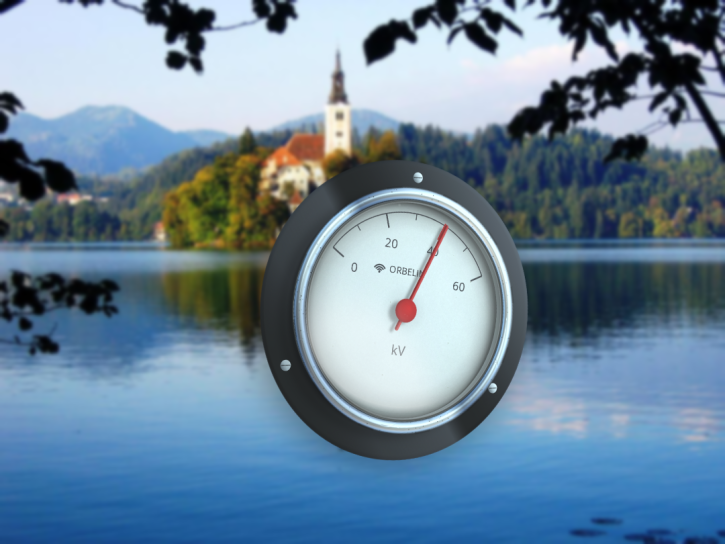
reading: 40 (kV)
